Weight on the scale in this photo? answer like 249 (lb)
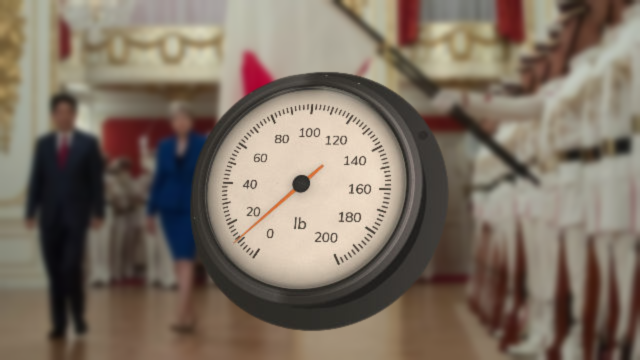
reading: 10 (lb)
